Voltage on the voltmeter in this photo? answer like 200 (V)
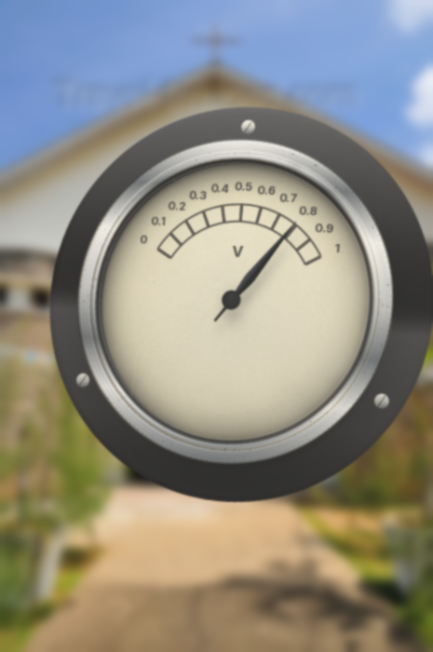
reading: 0.8 (V)
